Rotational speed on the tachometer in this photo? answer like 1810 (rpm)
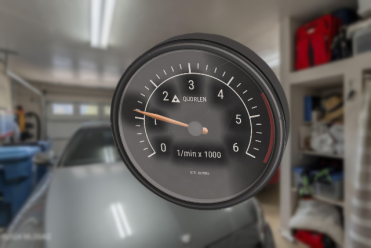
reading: 1200 (rpm)
